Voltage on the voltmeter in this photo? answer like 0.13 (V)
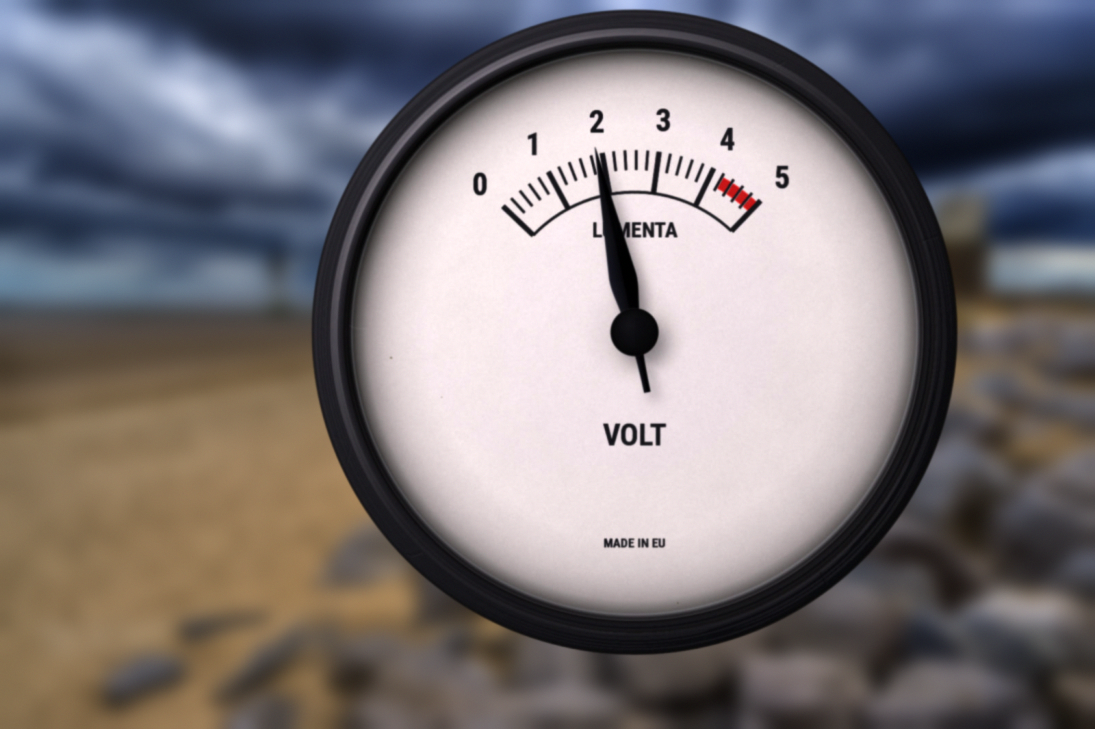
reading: 1.9 (V)
